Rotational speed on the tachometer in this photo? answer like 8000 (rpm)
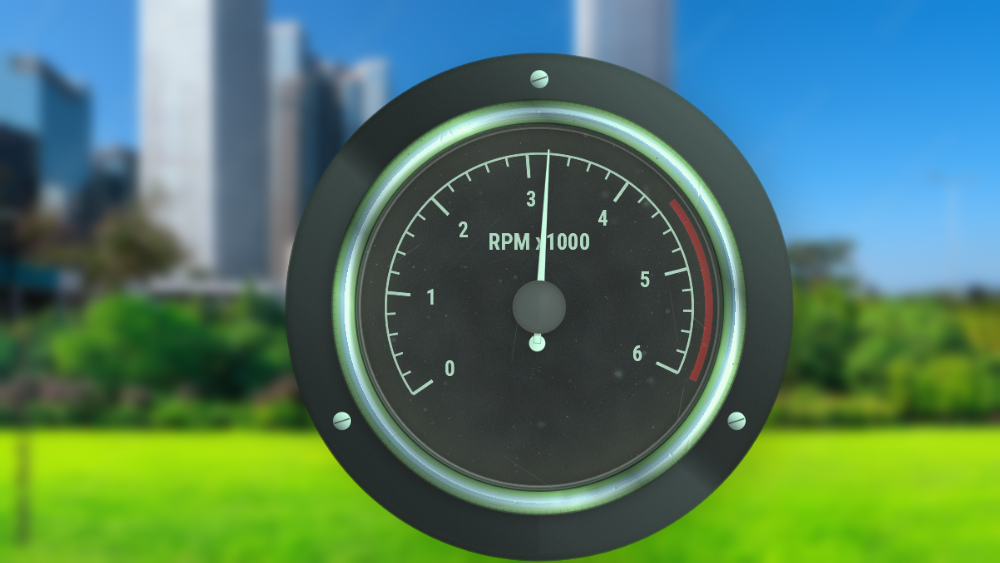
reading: 3200 (rpm)
